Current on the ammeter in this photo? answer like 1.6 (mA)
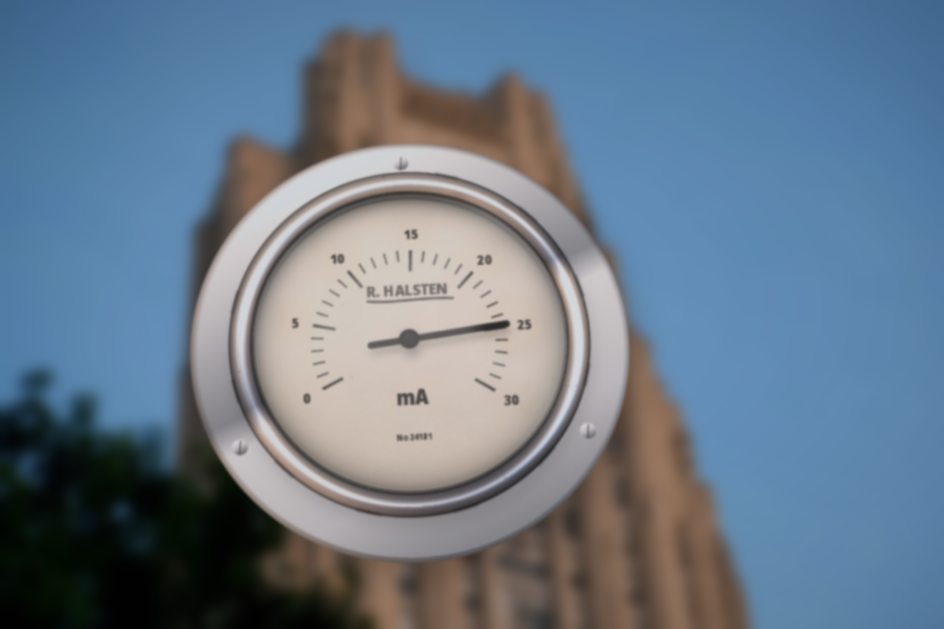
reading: 25 (mA)
